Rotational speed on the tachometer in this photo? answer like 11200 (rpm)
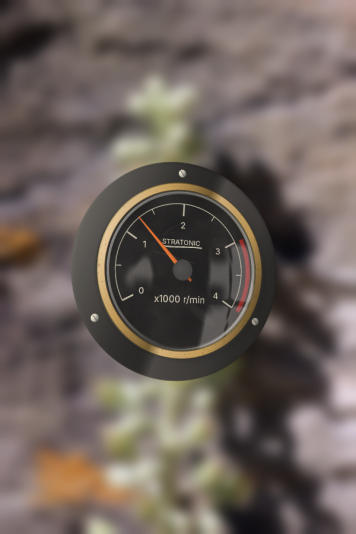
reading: 1250 (rpm)
